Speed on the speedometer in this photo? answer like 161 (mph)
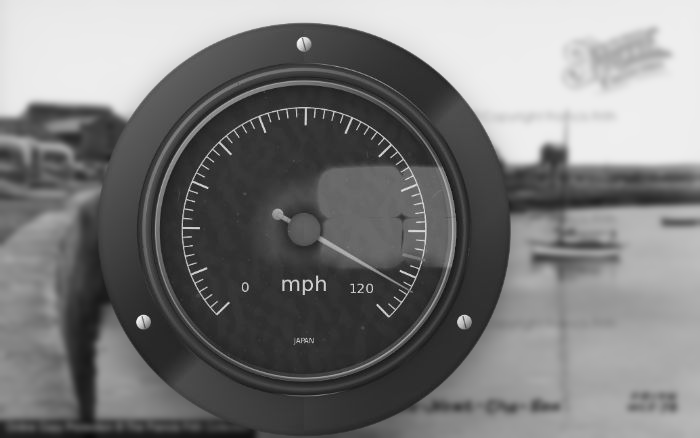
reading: 113 (mph)
